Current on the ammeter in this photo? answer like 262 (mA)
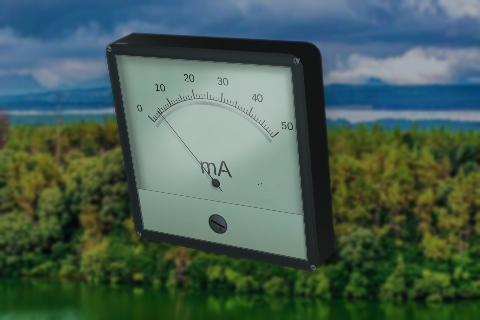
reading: 5 (mA)
